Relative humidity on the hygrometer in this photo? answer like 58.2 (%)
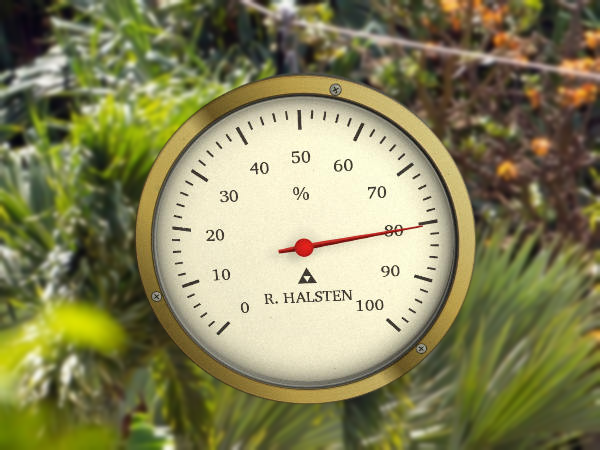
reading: 80 (%)
